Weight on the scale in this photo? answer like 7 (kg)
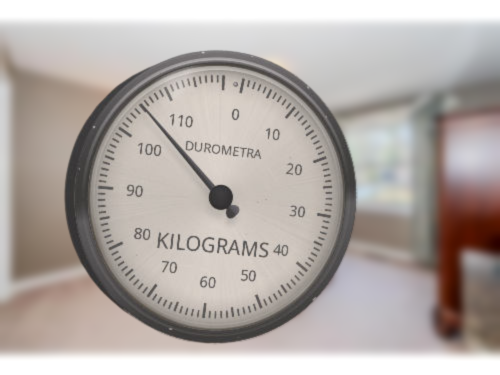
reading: 105 (kg)
